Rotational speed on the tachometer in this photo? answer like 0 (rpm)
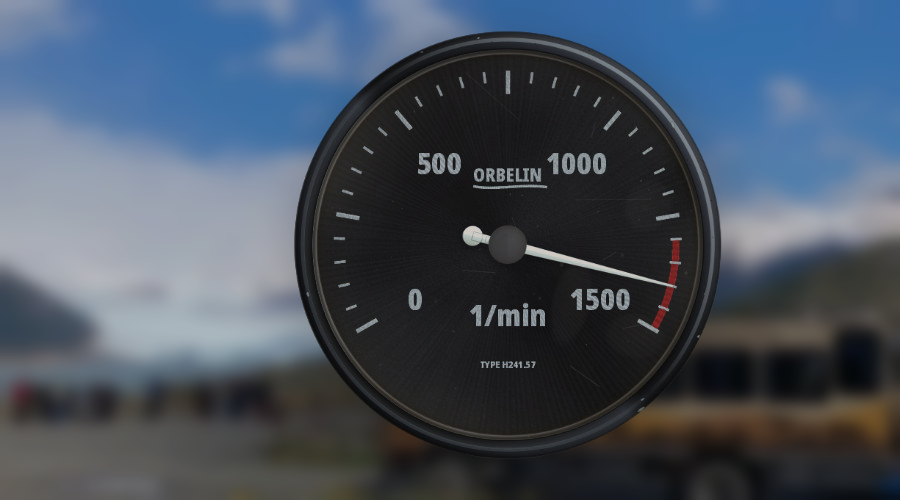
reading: 1400 (rpm)
